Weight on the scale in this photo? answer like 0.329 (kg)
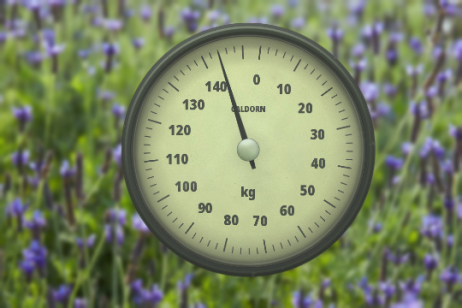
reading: 144 (kg)
